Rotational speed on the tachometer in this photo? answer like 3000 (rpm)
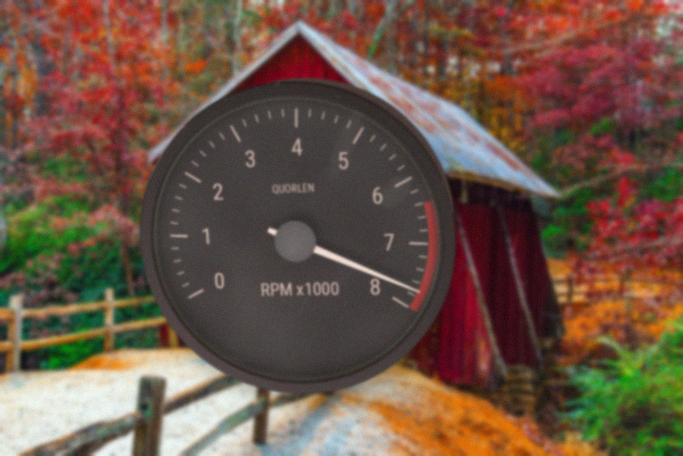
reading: 7700 (rpm)
